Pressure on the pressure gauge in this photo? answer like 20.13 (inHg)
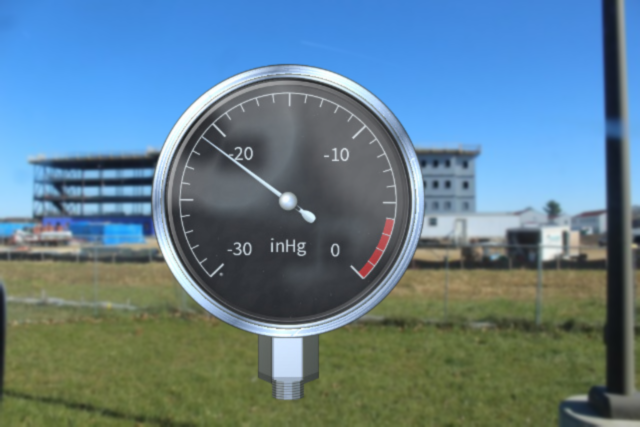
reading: -21 (inHg)
